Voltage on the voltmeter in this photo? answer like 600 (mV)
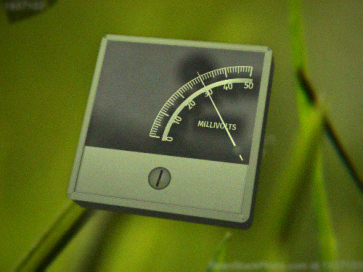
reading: 30 (mV)
